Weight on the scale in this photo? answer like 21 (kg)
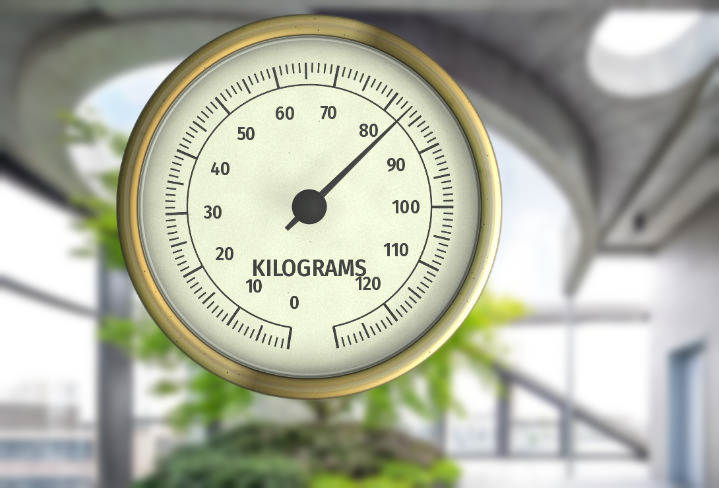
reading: 83 (kg)
